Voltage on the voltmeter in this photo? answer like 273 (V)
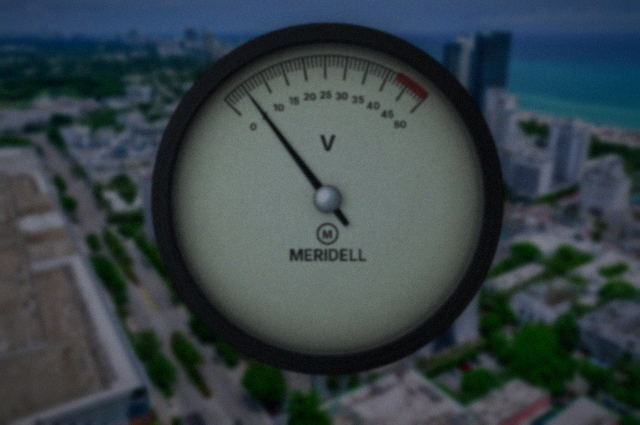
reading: 5 (V)
